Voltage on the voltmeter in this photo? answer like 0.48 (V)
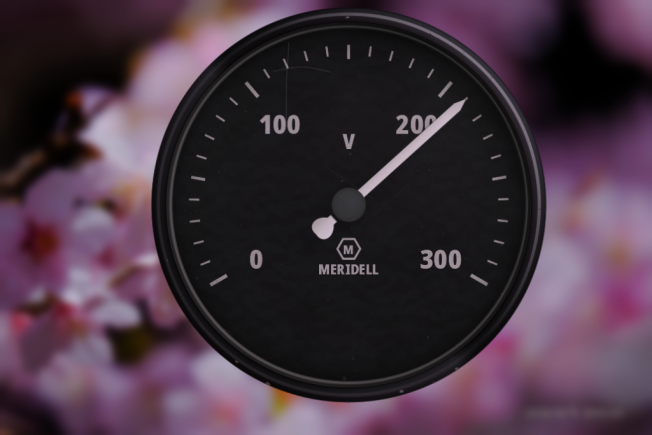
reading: 210 (V)
